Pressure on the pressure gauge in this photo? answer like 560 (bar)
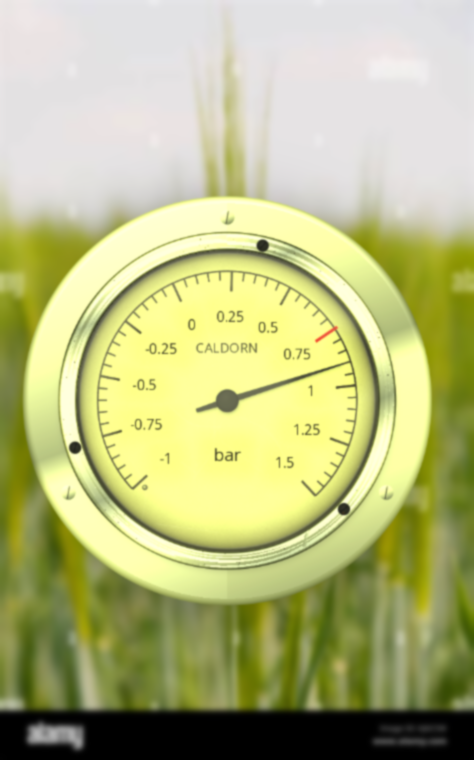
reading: 0.9 (bar)
